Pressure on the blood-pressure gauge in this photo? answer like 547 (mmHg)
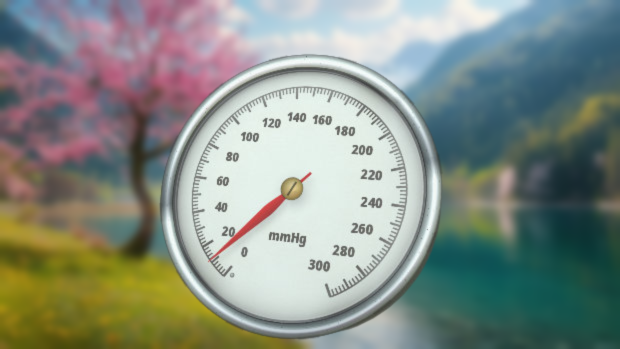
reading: 10 (mmHg)
